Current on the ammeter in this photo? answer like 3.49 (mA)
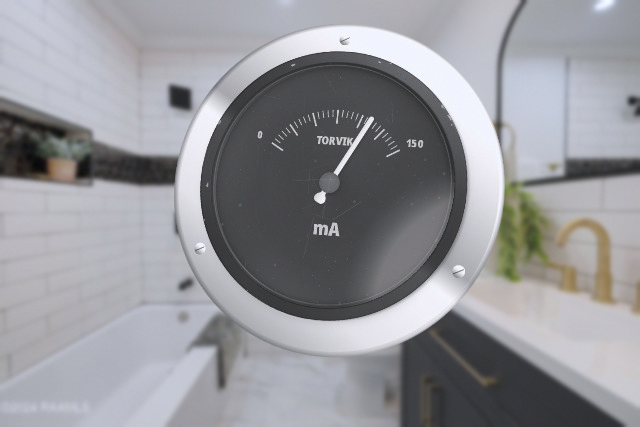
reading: 110 (mA)
